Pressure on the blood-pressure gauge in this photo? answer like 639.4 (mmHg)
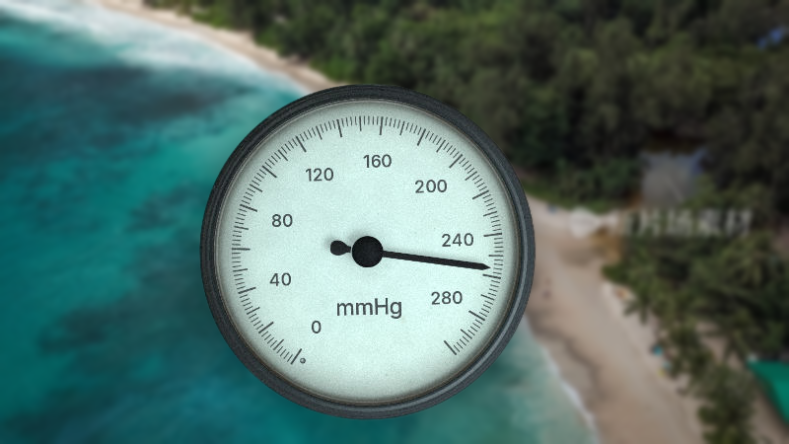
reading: 256 (mmHg)
